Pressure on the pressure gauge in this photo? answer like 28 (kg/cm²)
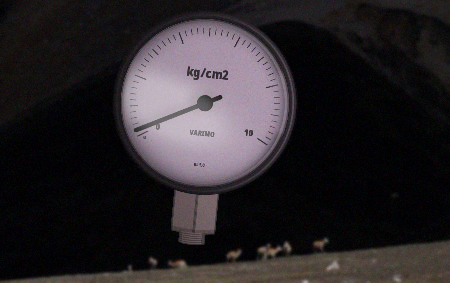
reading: 0.2 (kg/cm²)
